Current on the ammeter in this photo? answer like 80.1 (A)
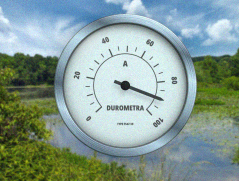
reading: 90 (A)
